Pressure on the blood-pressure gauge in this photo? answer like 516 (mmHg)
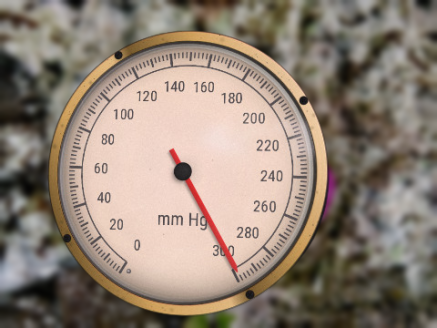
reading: 298 (mmHg)
